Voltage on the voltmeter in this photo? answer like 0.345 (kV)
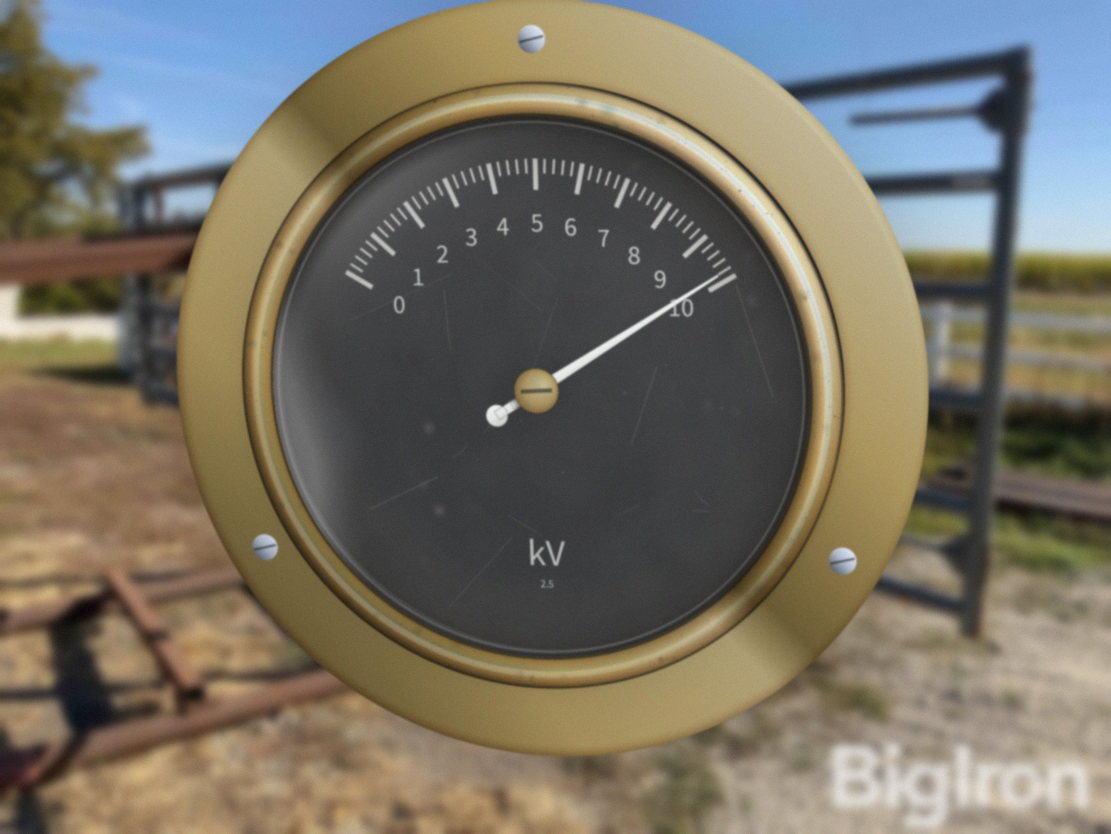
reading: 9.8 (kV)
